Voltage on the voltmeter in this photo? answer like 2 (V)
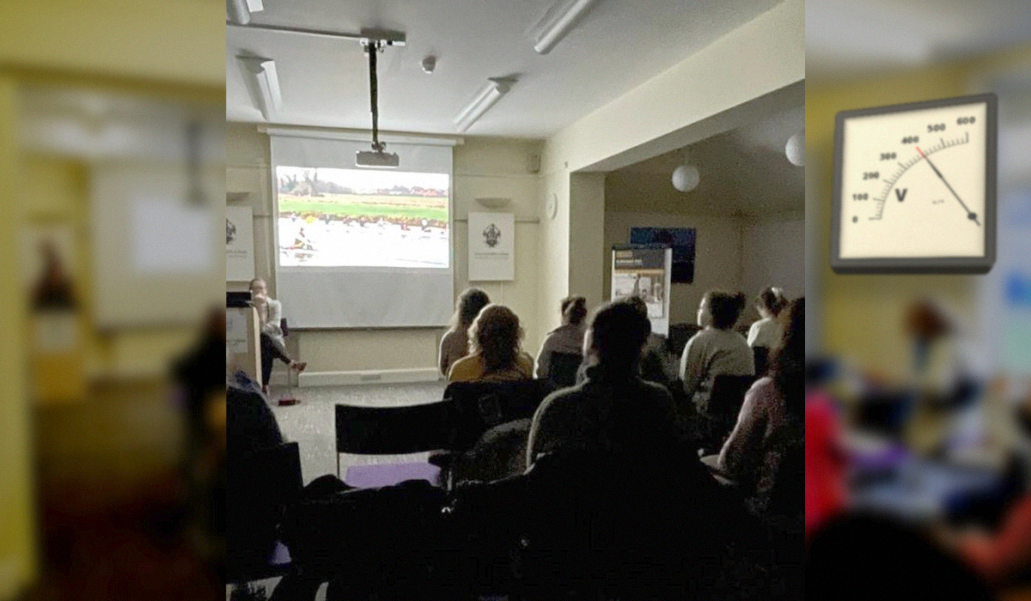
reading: 400 (V)
